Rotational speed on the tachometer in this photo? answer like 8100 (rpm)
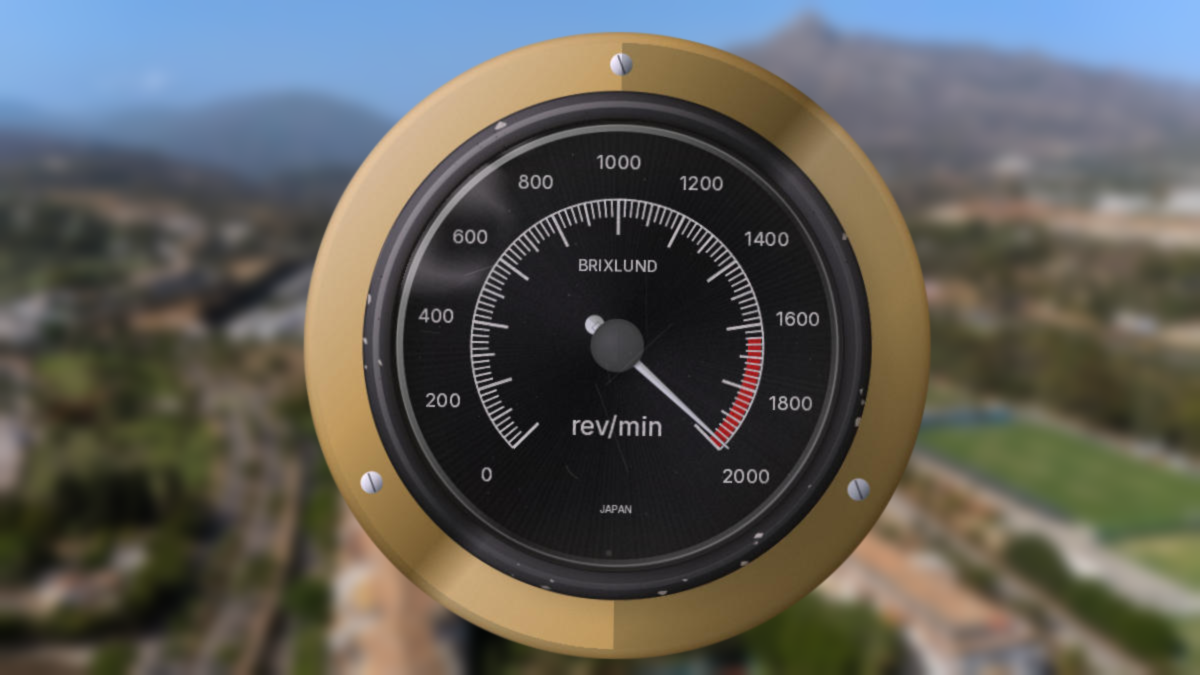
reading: 1980 (rpm)
